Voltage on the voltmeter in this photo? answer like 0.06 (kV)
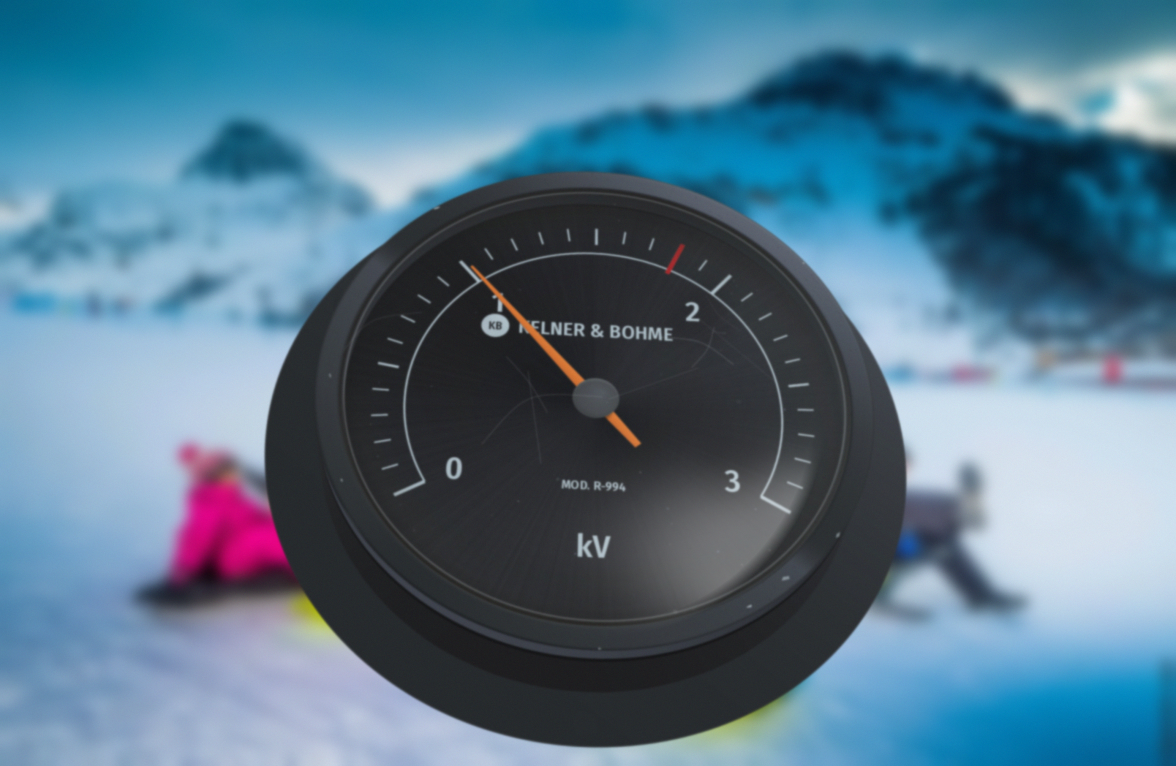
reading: 1 (kV)
